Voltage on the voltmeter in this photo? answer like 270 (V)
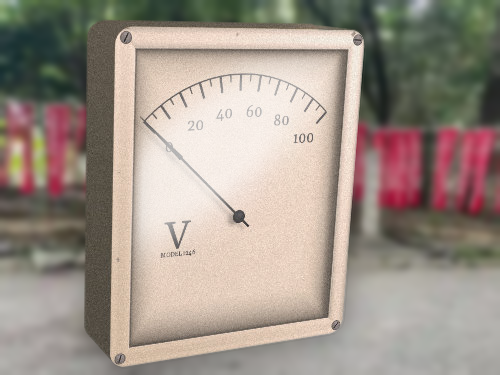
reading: 0 (V)
